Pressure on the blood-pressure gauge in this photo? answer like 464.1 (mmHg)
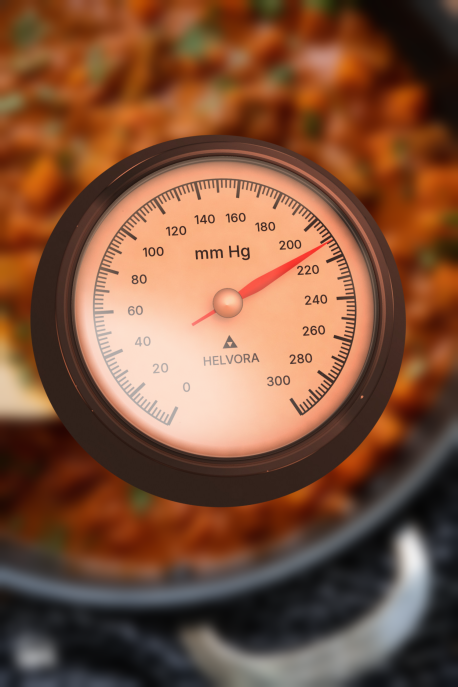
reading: 212 (mmHg)
